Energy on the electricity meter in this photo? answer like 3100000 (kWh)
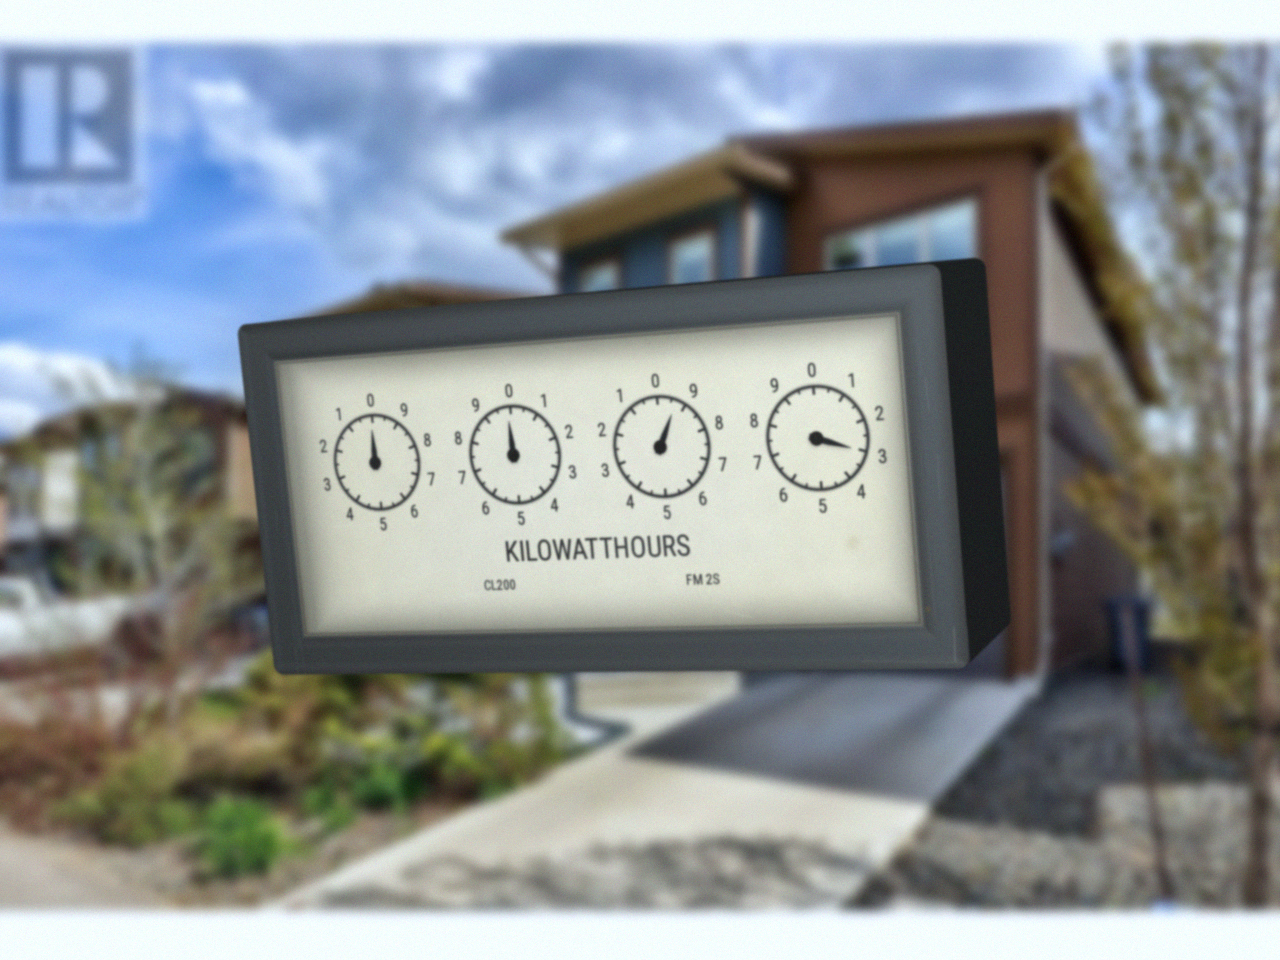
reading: 9993 (kWh)
